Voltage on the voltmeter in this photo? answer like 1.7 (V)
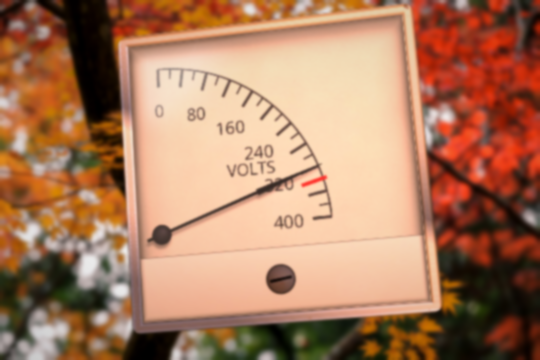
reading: 320 (V)
